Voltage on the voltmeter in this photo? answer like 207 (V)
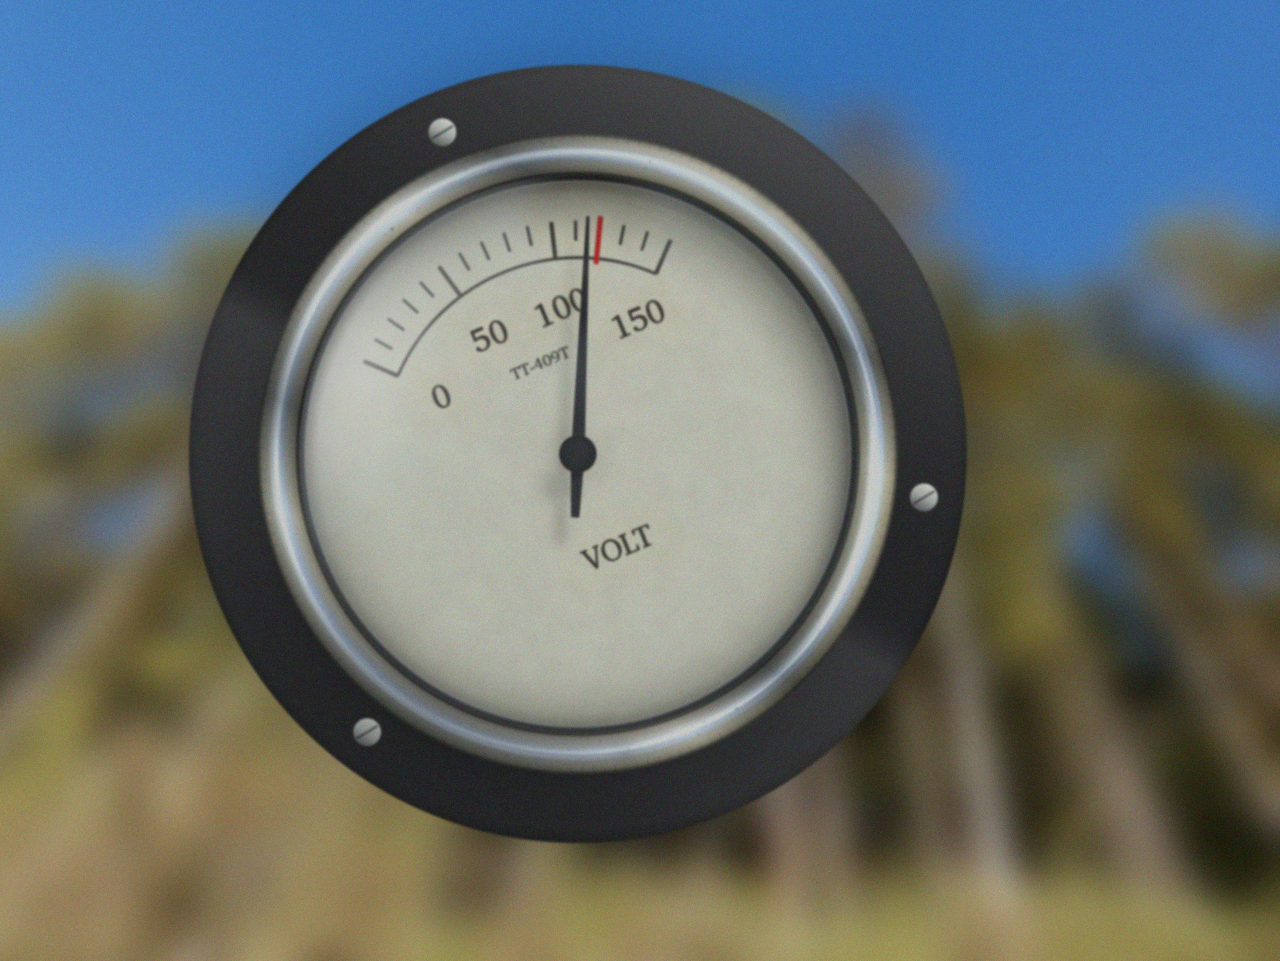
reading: 115 (V)
